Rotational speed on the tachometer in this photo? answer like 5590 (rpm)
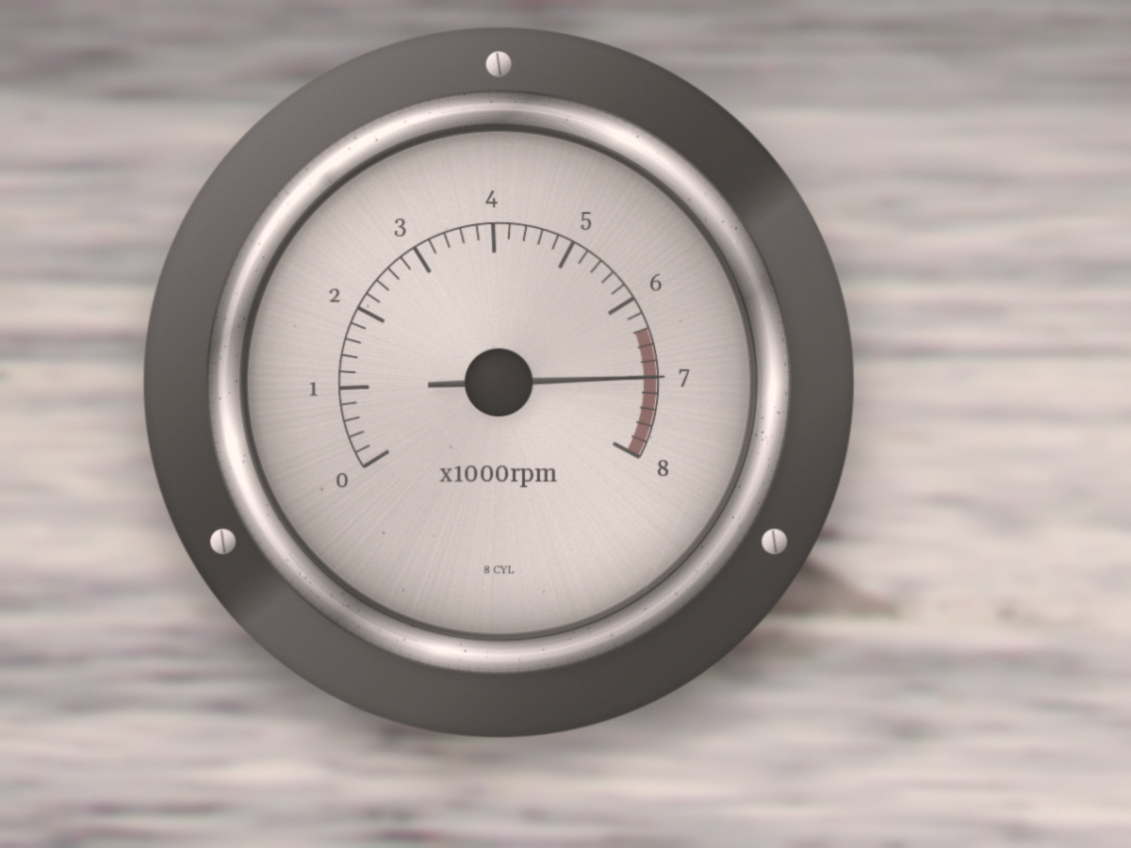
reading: 7000 (rpm)
